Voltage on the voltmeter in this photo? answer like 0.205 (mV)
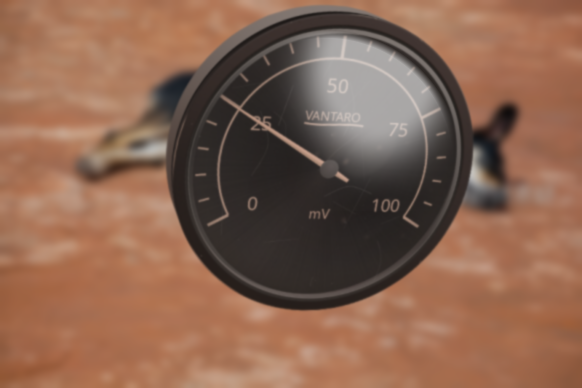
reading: 25 (mV)
